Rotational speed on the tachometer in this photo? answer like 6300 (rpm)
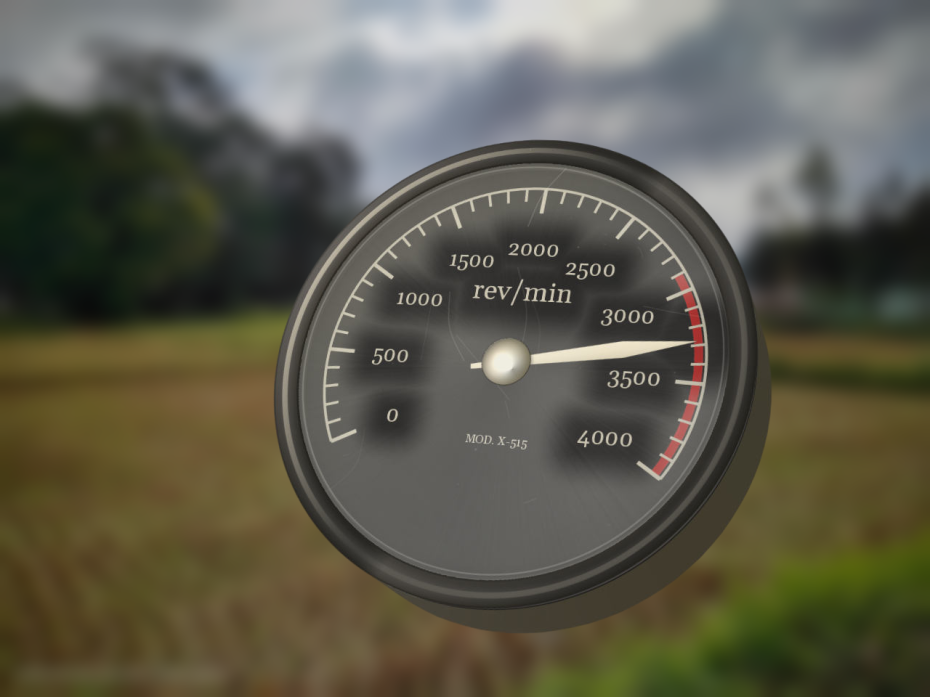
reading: 3300 (rpm)
